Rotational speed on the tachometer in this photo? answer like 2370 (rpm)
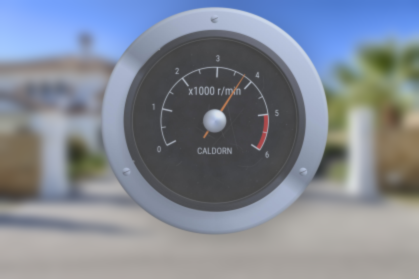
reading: 3750 (rpm)
